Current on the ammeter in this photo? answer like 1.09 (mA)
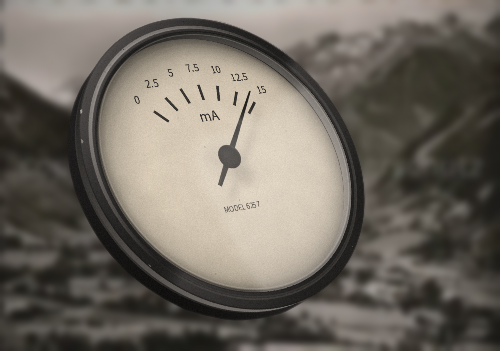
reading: 13.75 (mA)
